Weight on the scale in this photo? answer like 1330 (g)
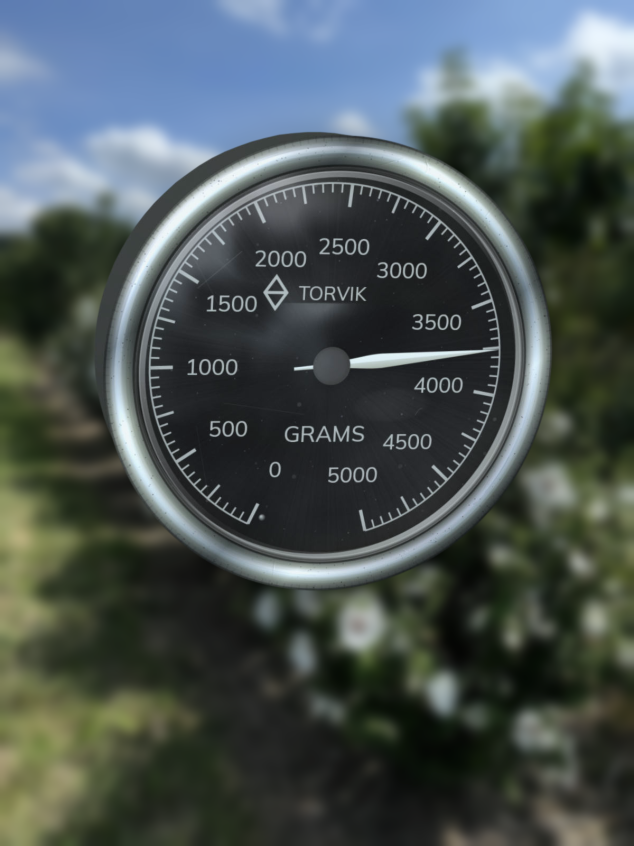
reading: 3750 (g)
